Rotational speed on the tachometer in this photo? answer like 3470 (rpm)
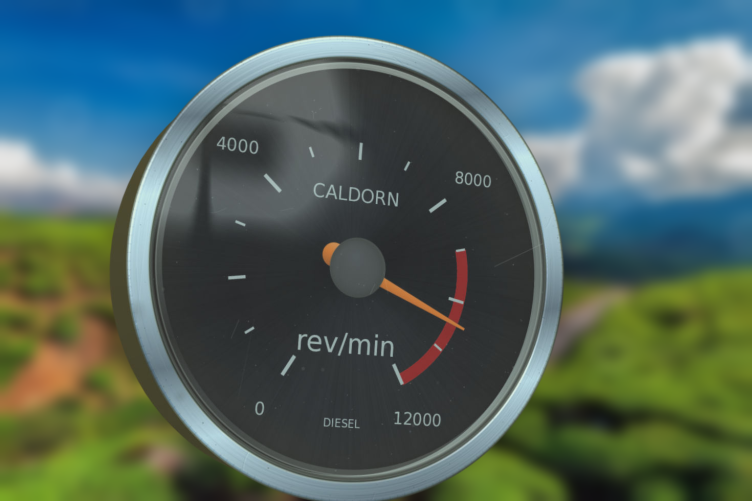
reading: 10500 (rpm)
